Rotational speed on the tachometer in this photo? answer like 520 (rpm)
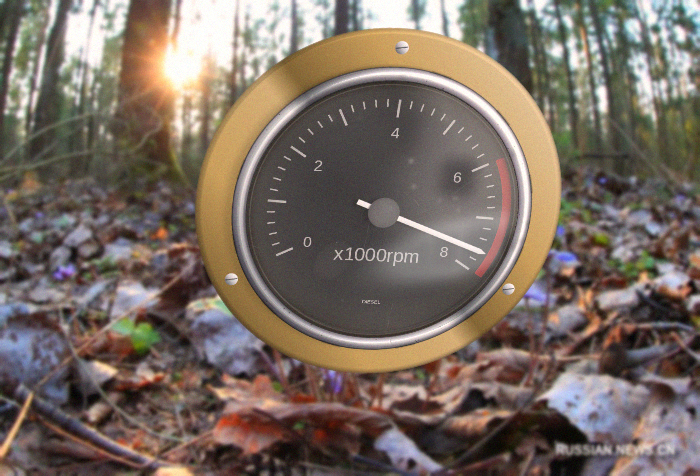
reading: 7600 (rpm)
